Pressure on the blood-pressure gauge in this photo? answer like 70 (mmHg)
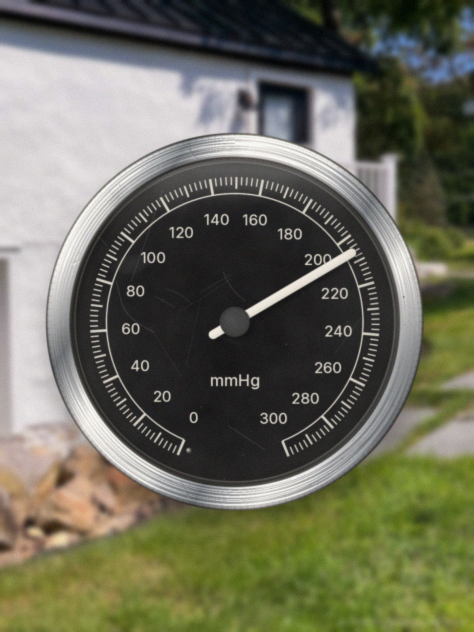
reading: 206 (mmHg)
